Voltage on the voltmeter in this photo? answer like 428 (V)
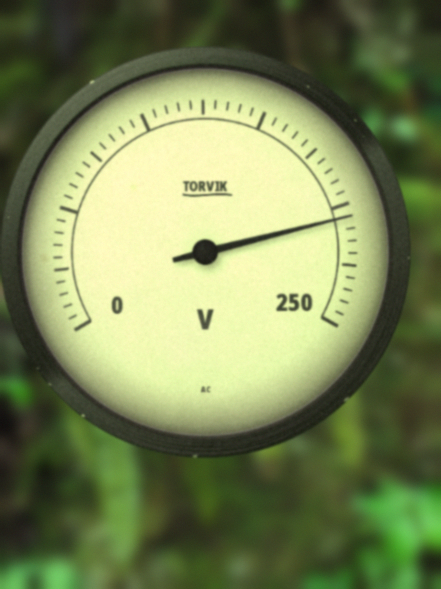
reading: 205 (V)
